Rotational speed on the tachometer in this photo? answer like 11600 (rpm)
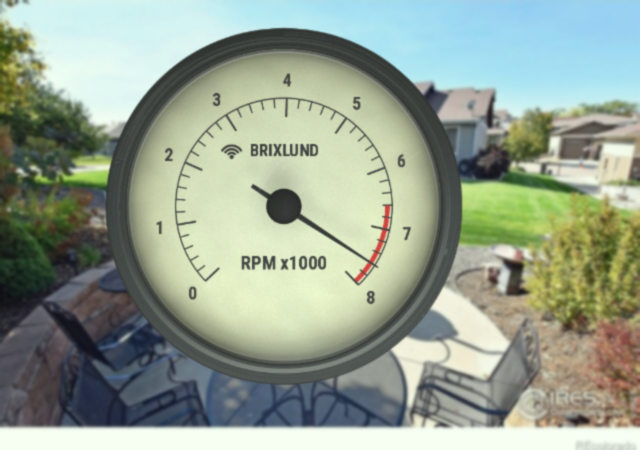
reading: 7600 (rpm)
